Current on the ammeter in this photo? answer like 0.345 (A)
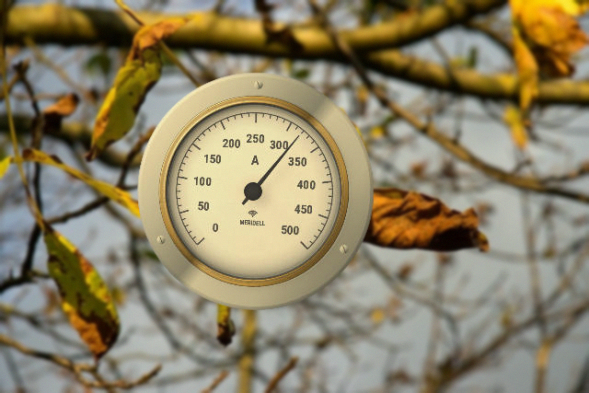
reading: 320 (A)
